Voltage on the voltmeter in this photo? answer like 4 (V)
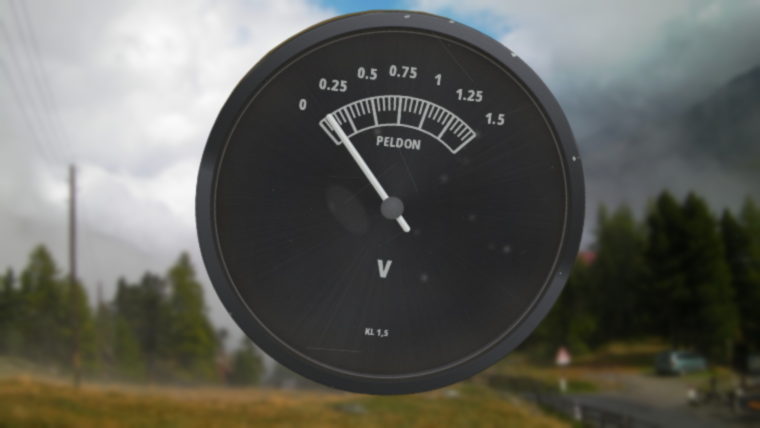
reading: 0.1 (V)
